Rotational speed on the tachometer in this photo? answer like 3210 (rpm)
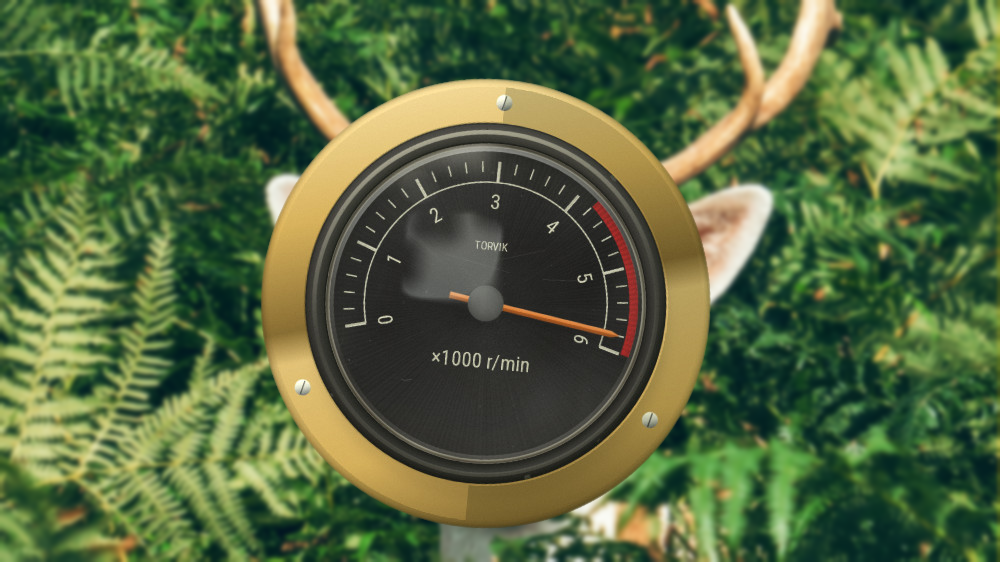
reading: 5800 (rpm)
